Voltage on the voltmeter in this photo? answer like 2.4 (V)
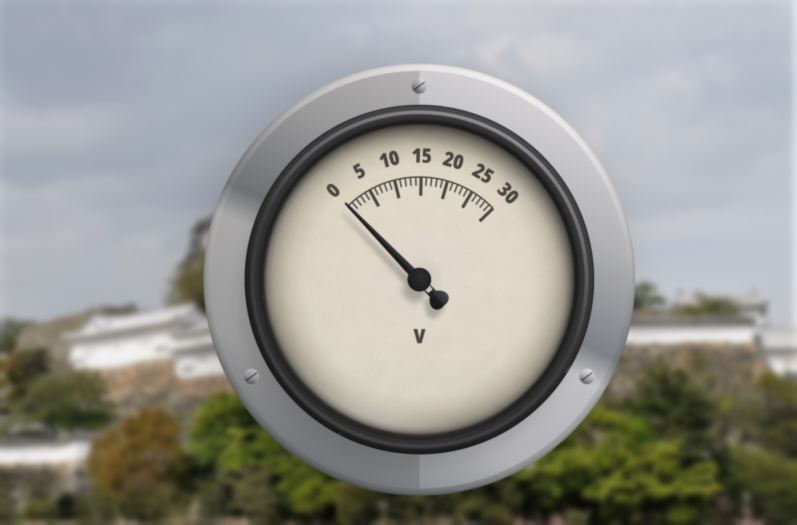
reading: 0 (V)
